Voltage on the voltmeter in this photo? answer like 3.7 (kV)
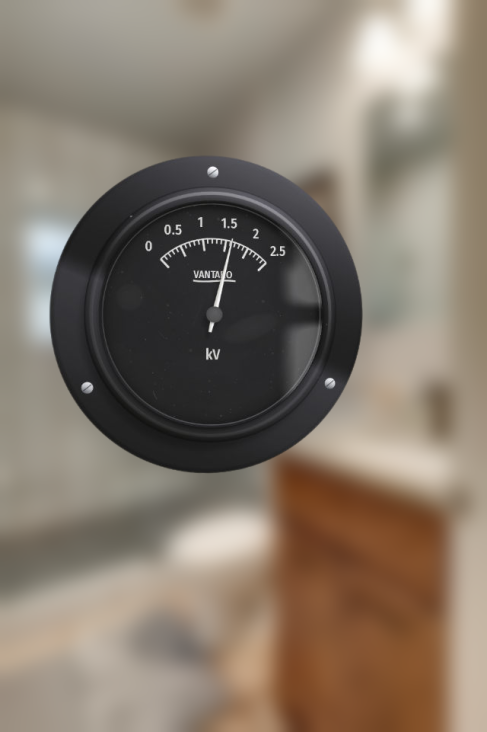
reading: 1.6 (kV)
